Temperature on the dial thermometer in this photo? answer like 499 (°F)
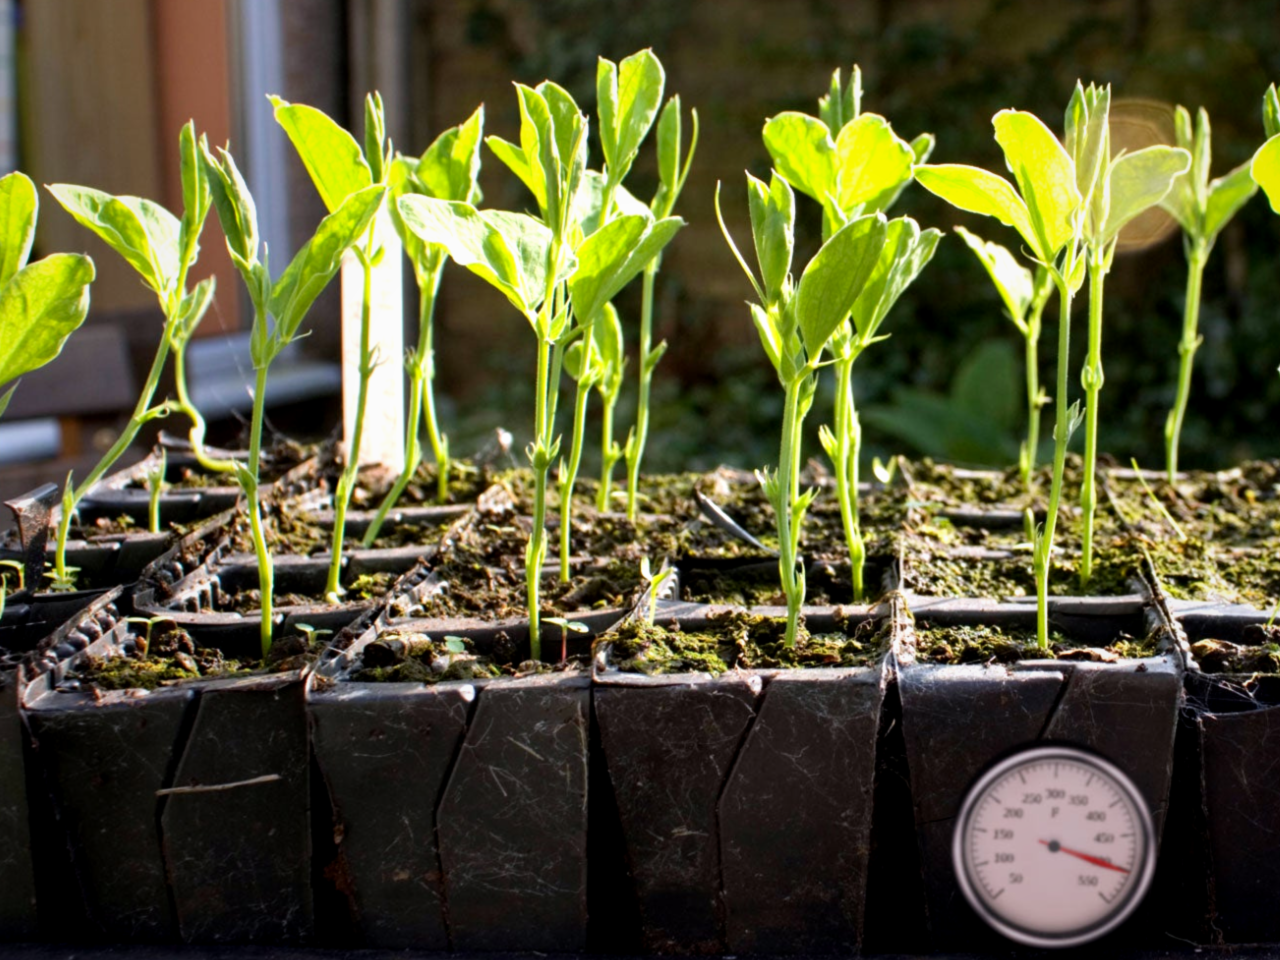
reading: 500 (°F)
